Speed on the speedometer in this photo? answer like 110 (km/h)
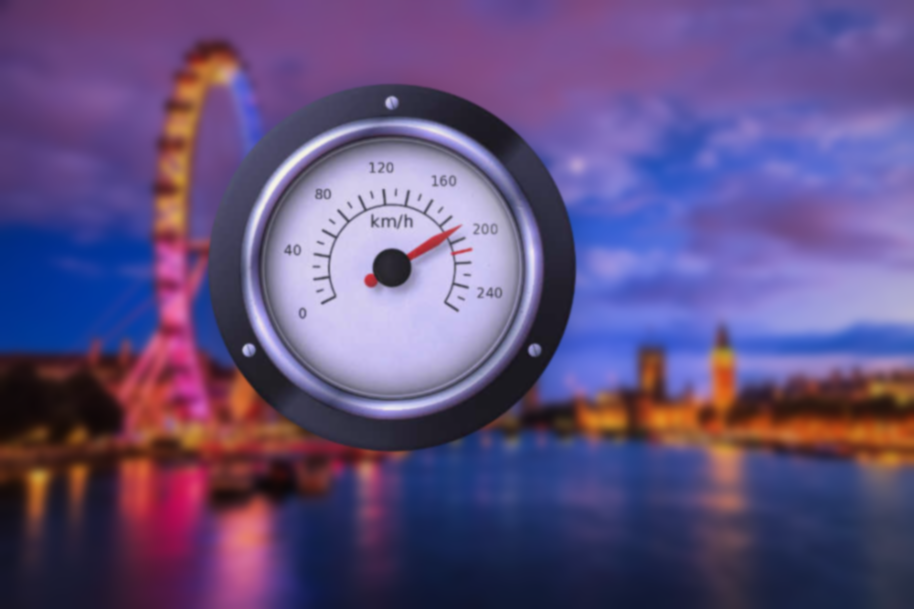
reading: 190 (km/h)
